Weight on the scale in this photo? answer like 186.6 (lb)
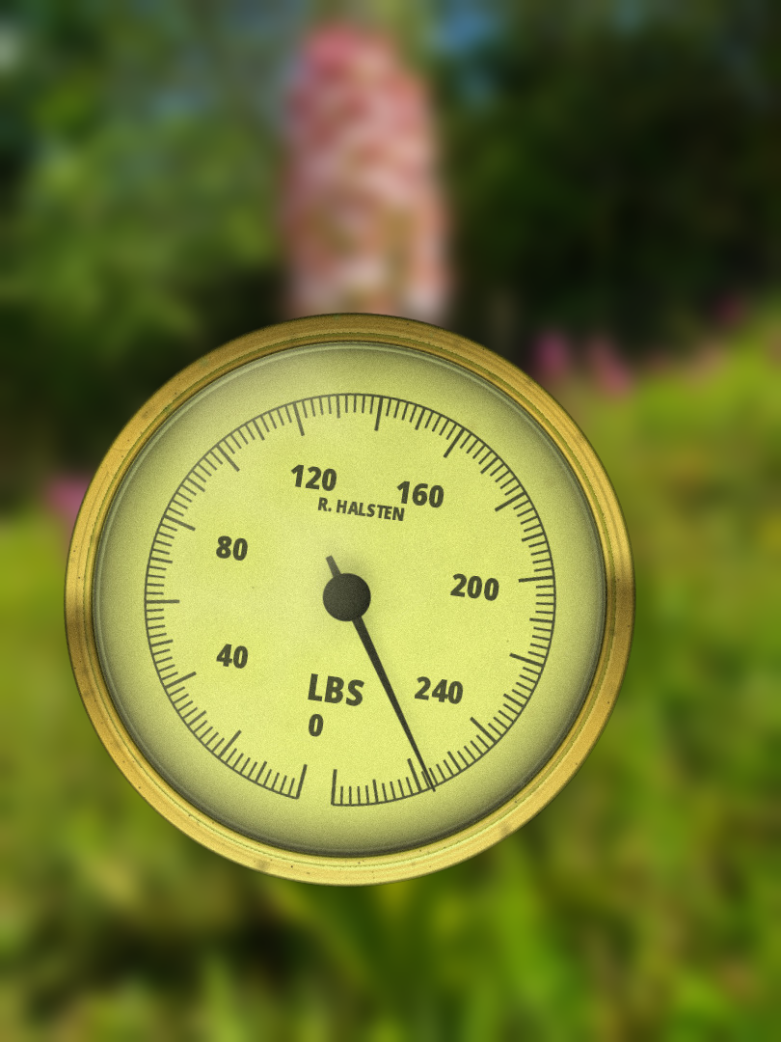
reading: 257 (lb)
